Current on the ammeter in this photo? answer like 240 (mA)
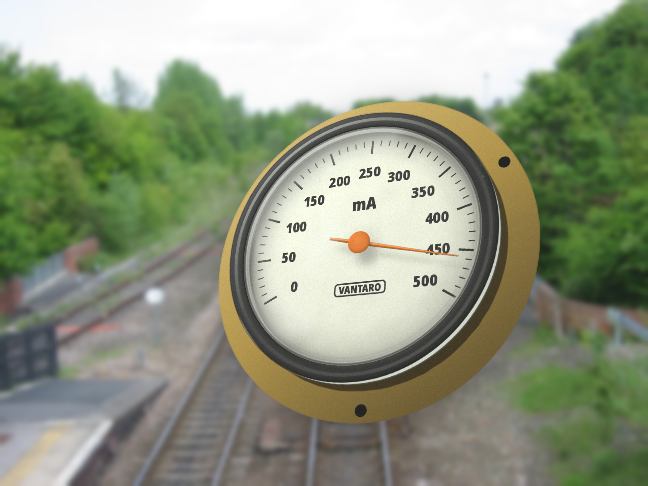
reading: 460 (mA)
